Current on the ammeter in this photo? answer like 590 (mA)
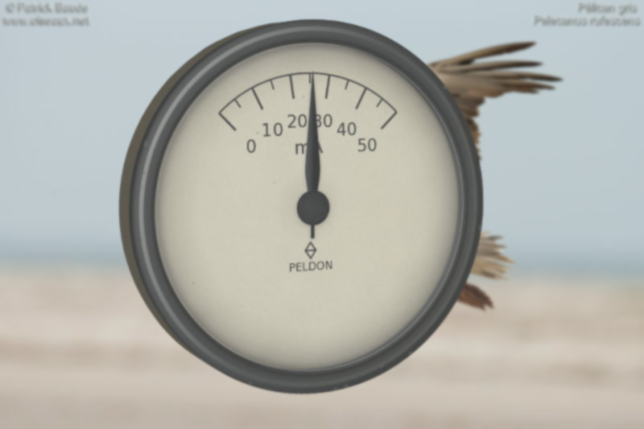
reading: 25 (mA)
